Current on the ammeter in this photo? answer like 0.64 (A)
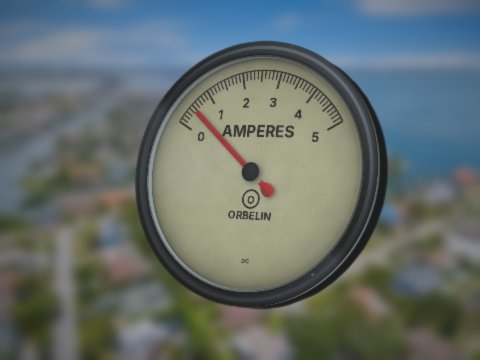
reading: 0.5 (A)
